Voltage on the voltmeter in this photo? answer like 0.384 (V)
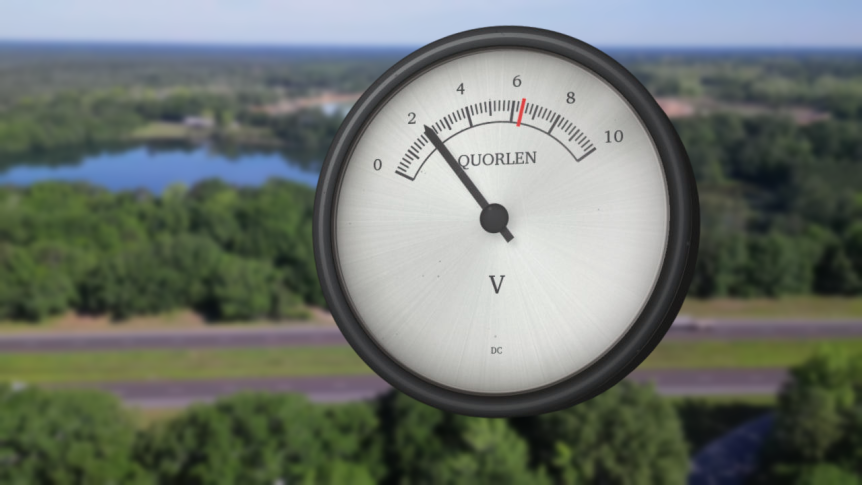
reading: 2.2 (V)
